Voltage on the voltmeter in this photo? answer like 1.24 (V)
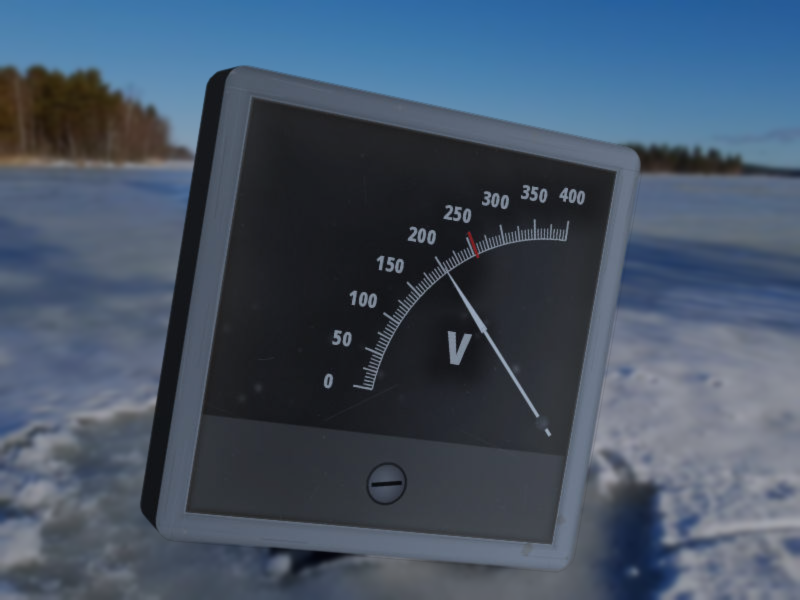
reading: 200 (V)
